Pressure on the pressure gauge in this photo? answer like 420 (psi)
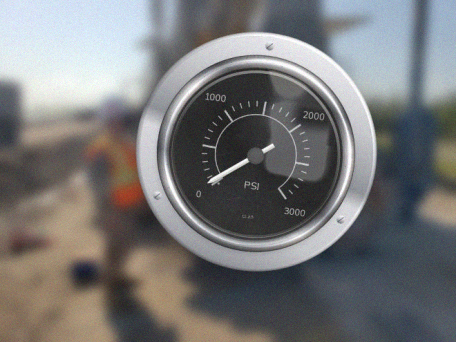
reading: 50 (psi)
